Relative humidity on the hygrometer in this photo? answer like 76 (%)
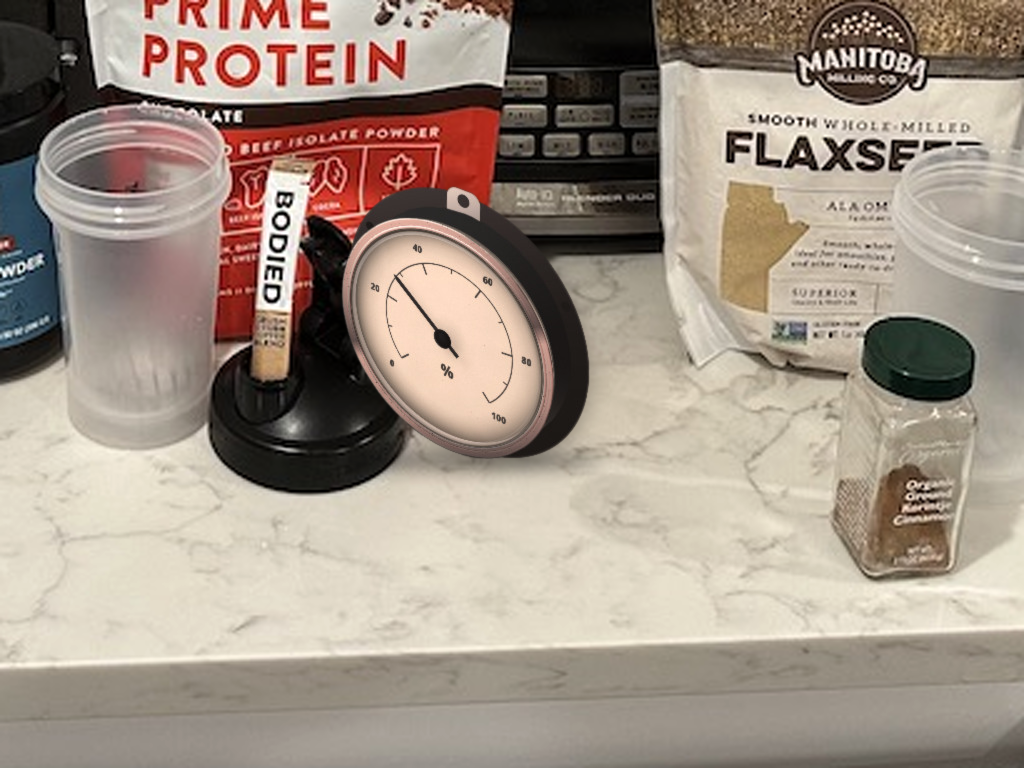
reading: 30 (%)
